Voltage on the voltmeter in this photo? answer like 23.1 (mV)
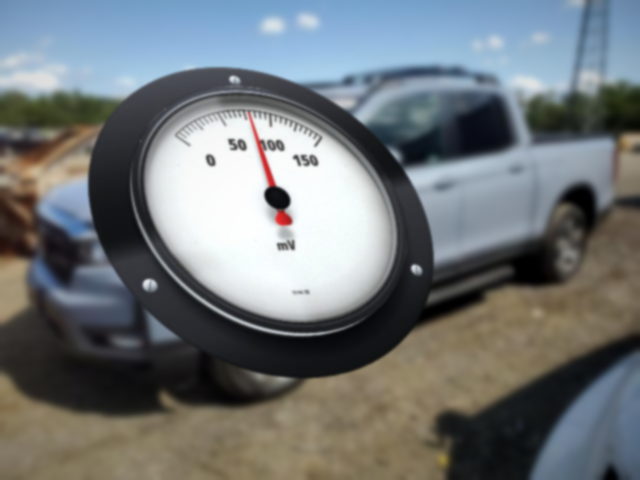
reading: 75 (mV)
